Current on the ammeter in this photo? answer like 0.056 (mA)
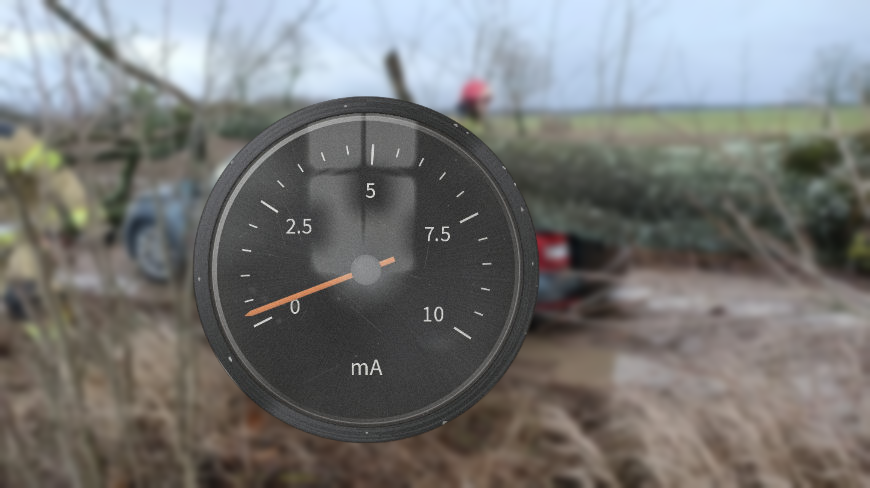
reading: 0.25 (mA)
